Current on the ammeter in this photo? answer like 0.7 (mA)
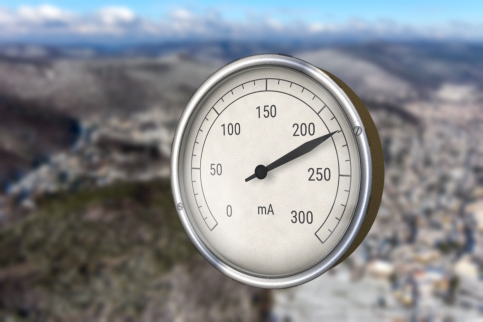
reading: 220 (mA)
